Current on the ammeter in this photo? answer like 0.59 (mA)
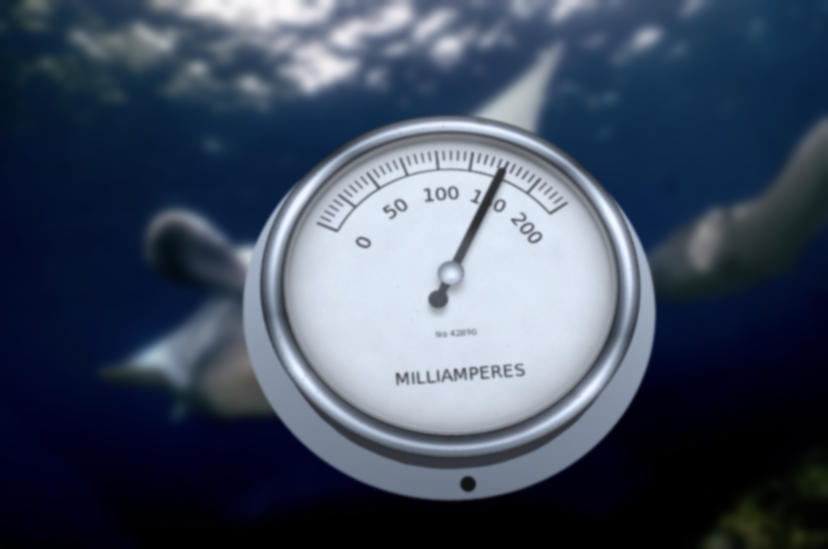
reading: 150 (mA)
